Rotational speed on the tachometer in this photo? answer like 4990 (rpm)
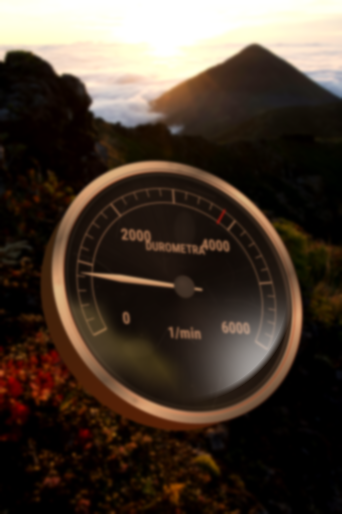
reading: 800 (rpm)
